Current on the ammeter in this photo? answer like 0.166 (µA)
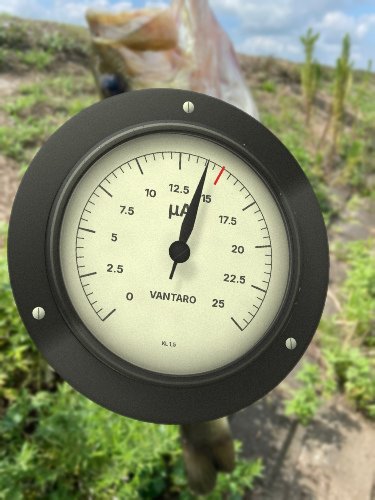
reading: 14 (µA)
